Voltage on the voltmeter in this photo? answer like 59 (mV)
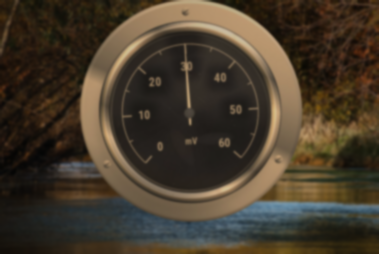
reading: 30 (mV)
